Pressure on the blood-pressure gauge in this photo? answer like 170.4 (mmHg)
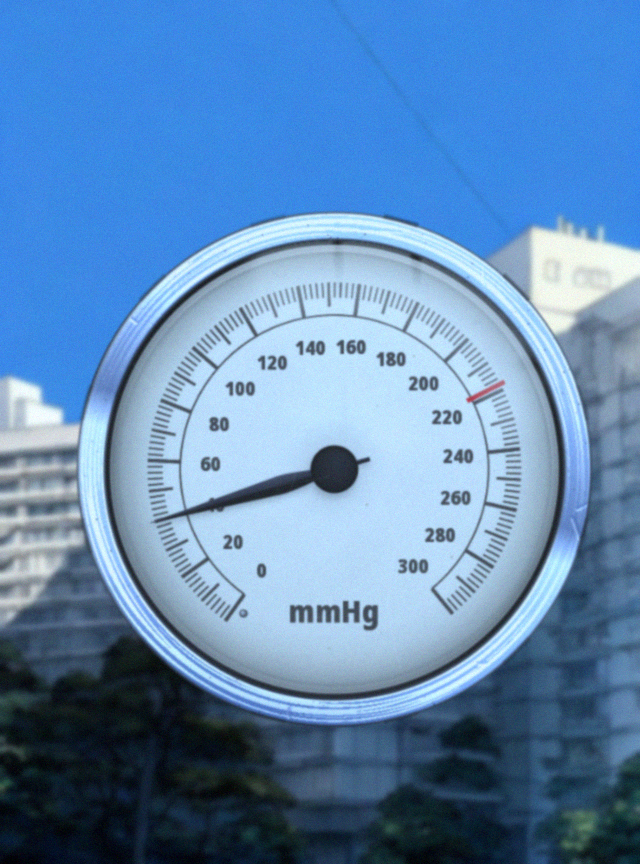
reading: 40 (mmHg)
